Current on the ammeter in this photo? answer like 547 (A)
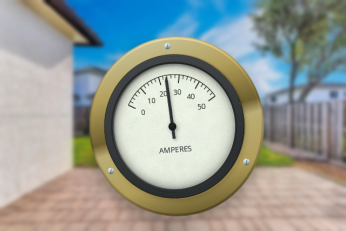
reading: 24 (A)
